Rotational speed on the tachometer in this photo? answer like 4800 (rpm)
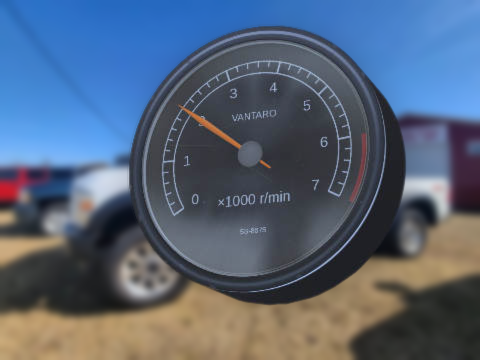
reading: 2000 (rpm)
